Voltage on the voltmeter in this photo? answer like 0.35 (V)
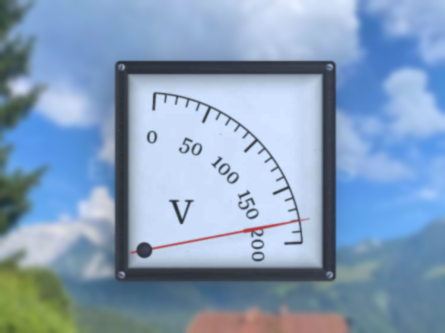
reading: 180 (V)
